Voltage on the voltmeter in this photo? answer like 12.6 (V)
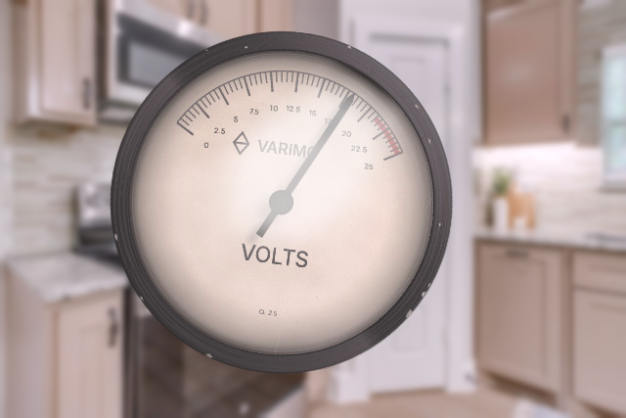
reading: 18 (V)
